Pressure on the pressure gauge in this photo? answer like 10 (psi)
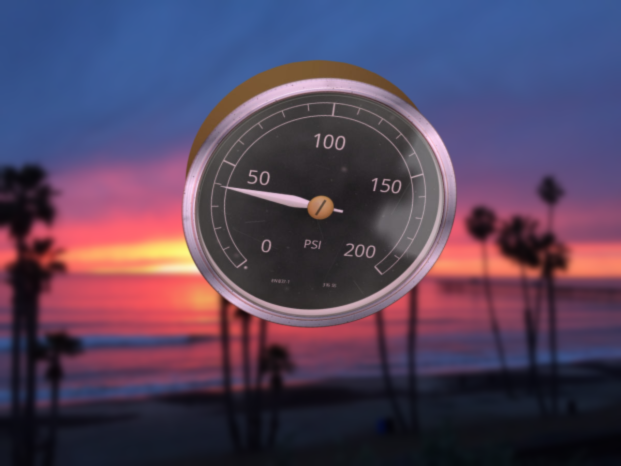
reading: 40 (psi)
